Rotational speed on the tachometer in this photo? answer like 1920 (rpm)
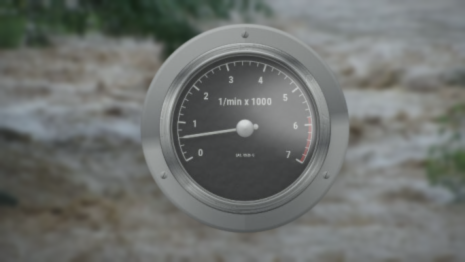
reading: 600 (rpm)
